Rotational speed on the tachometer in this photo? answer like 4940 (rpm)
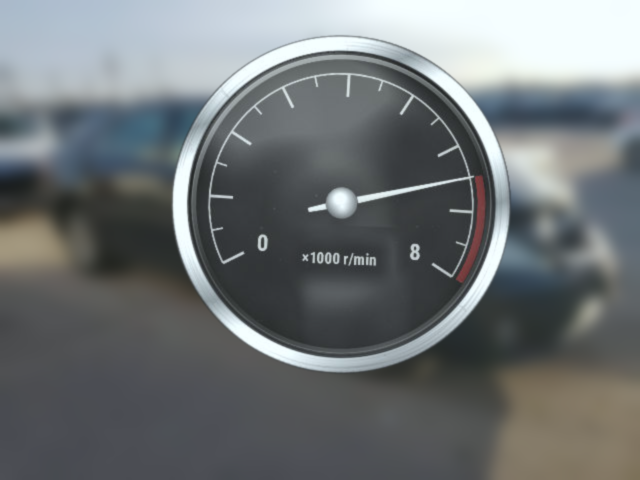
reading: 6500 (rpm)
